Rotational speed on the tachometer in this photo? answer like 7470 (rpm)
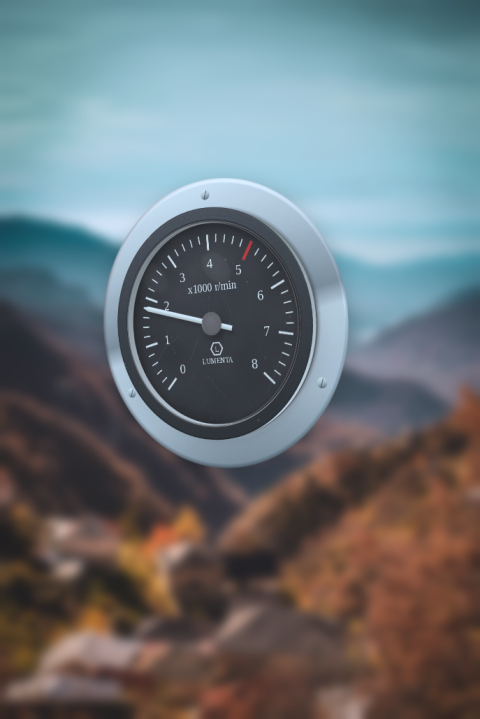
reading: 1800 (rpm)
